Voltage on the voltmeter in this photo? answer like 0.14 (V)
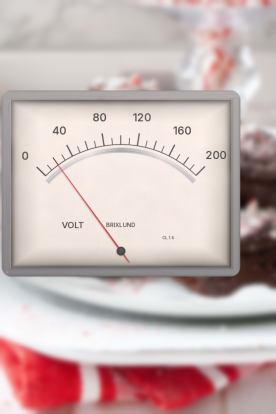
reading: 20 (V)
